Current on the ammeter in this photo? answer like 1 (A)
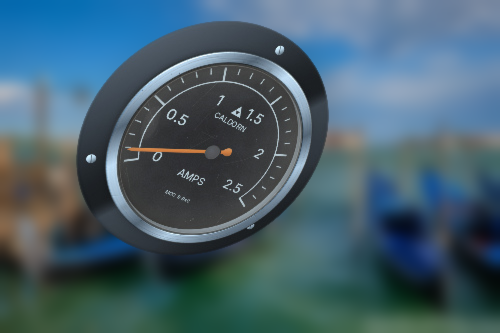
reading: 0.1 (A)
